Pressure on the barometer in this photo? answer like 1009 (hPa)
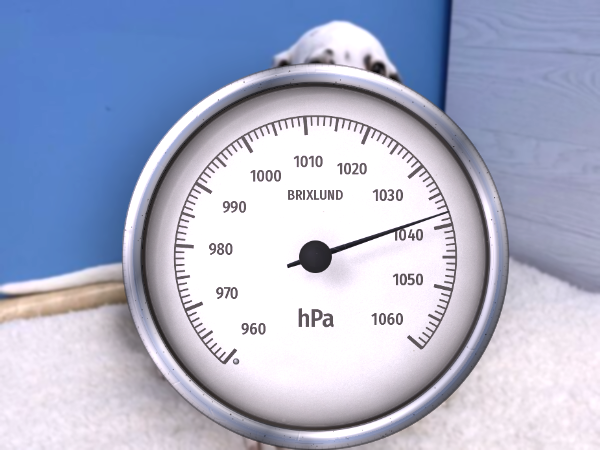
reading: 1038 (hPa)
